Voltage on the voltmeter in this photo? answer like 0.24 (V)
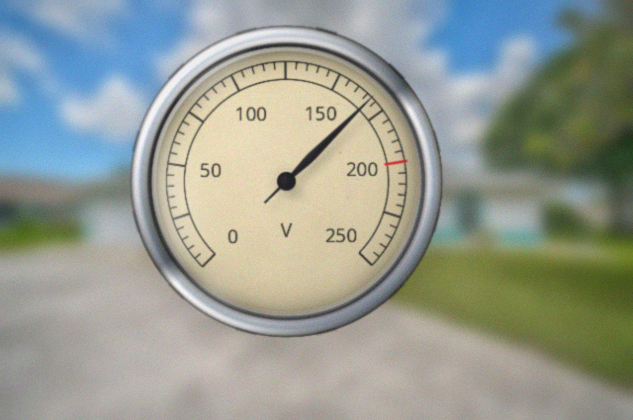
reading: 167.5 (V)
